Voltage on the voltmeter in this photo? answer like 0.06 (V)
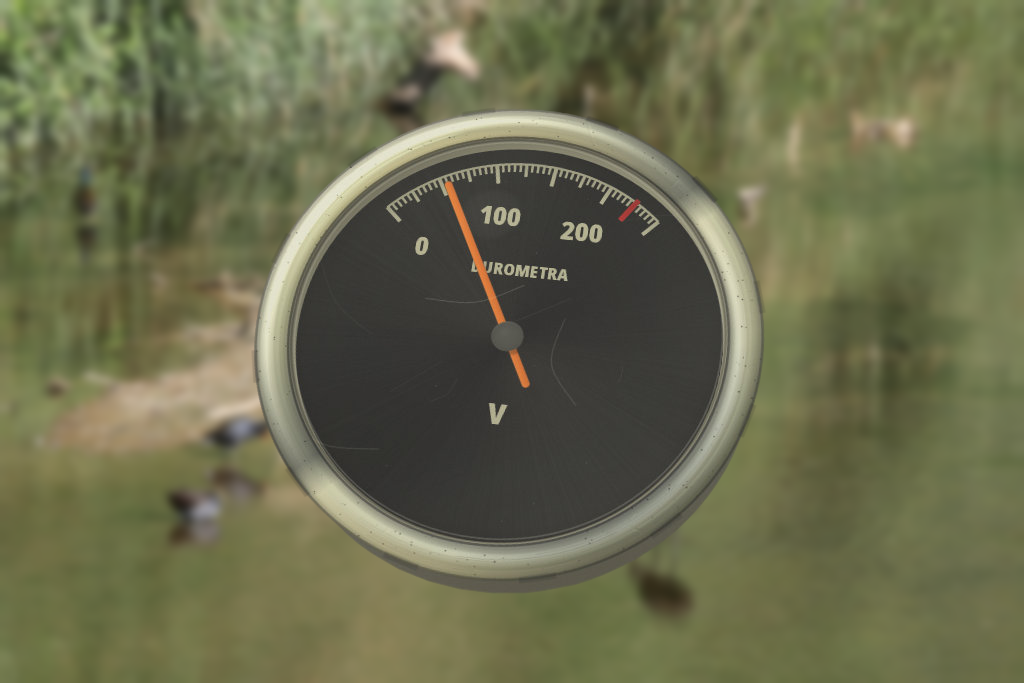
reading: 55 (V)
